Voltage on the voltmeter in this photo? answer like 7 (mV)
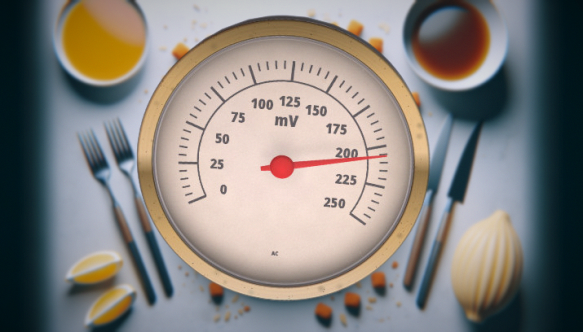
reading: 205 (mV)
